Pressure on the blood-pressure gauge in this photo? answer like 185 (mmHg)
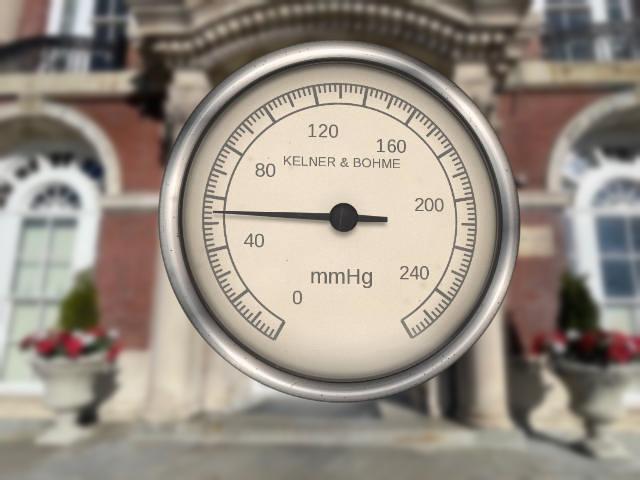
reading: 54 (mmHg)
